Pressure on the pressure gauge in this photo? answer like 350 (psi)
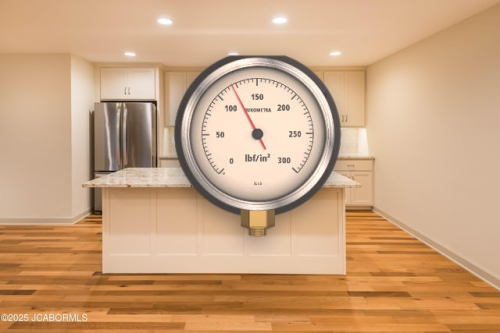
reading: 120 (psi)
